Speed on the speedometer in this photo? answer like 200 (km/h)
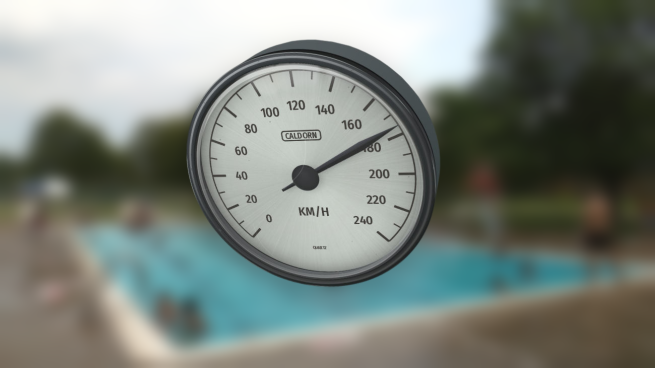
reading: 175 (km/h)
